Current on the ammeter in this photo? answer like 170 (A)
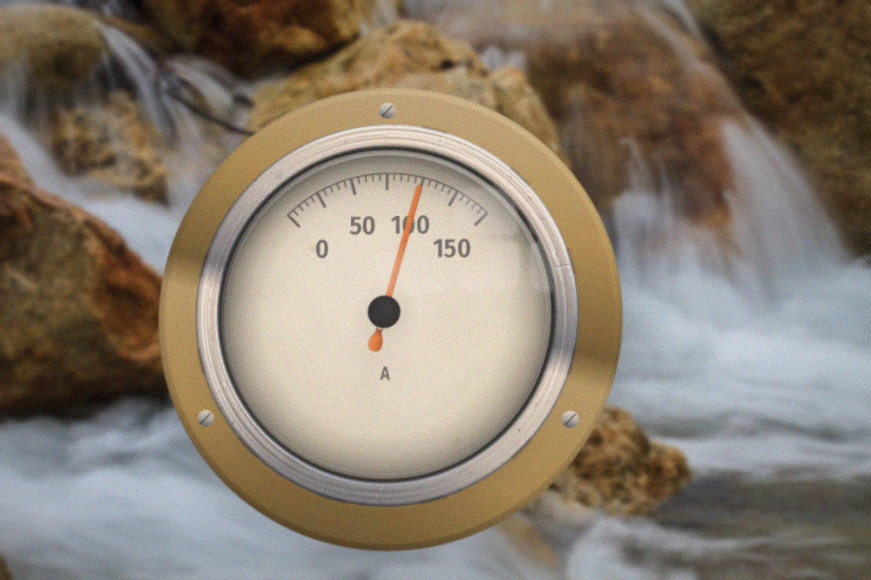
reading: 100 (A)
